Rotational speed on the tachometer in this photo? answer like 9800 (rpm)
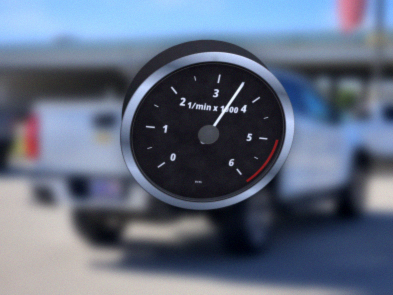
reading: 3500 (rpm)
